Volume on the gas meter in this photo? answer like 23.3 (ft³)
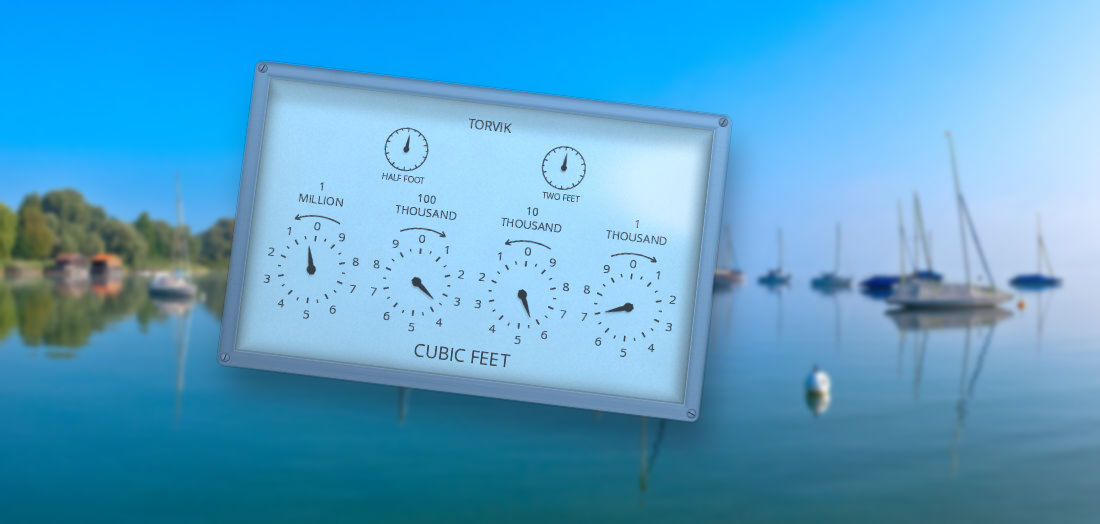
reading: 35700 (ft³)
